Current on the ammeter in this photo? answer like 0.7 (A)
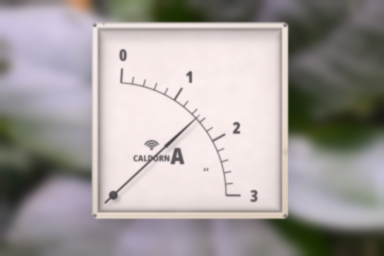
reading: 1.5 (A)
